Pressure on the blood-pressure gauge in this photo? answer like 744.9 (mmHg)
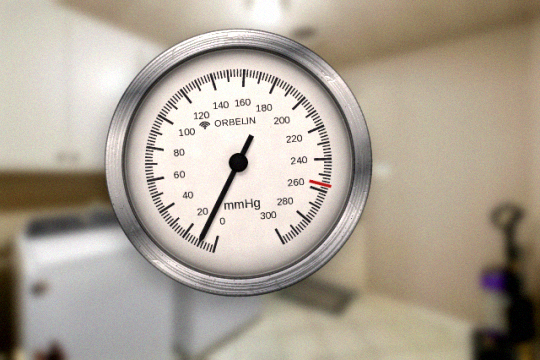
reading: 10 (mmHg)
